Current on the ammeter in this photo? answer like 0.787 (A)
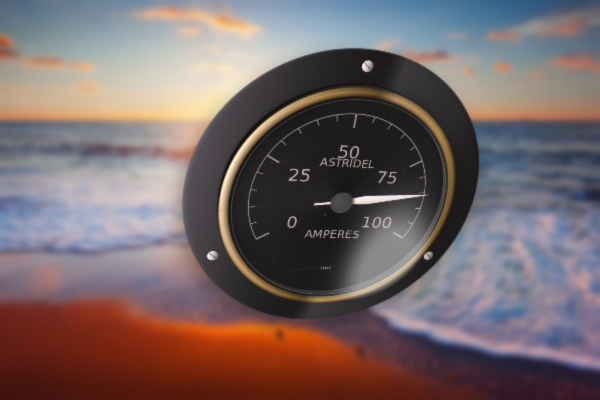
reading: 85 (A)
